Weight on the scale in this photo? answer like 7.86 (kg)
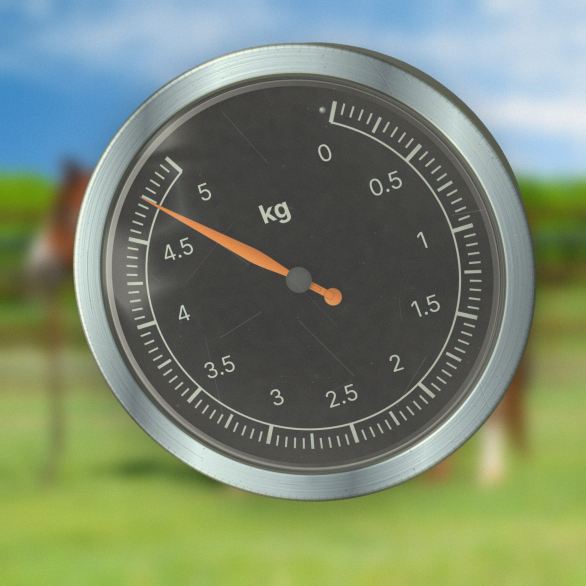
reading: 4.75 (kg)
